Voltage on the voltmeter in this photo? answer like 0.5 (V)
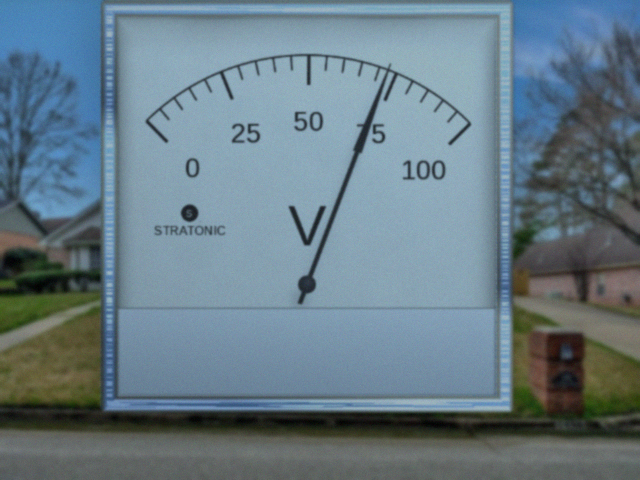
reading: 72.5 (V)
